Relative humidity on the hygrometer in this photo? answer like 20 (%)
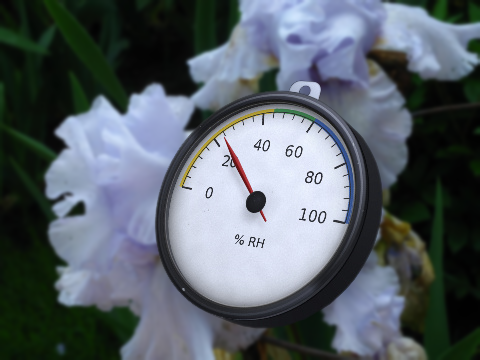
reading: 24 (%)
